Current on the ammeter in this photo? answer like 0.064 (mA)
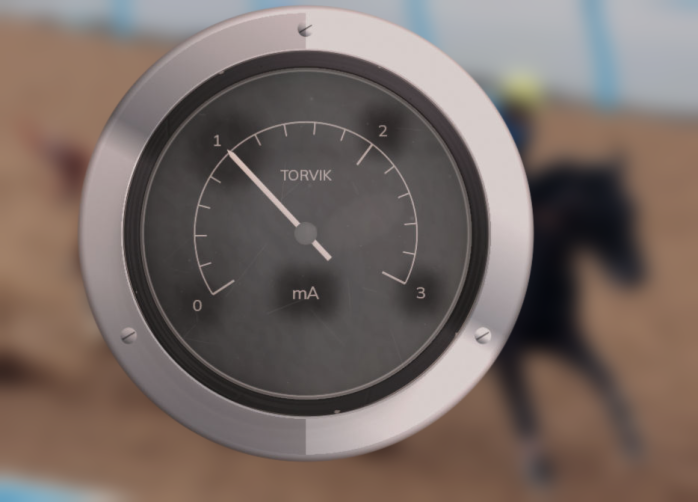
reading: 1 (mA)
